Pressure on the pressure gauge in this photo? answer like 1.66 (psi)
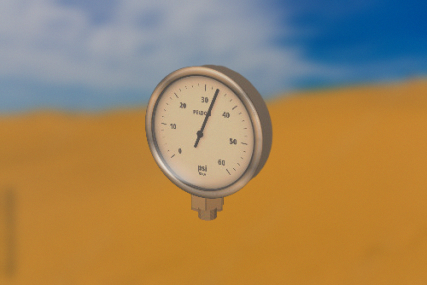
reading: 34 (psi)
